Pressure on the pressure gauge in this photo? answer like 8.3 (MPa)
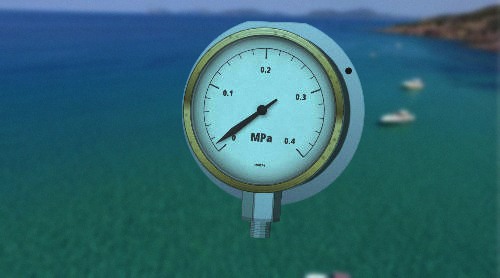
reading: 0.01 (MPa)
